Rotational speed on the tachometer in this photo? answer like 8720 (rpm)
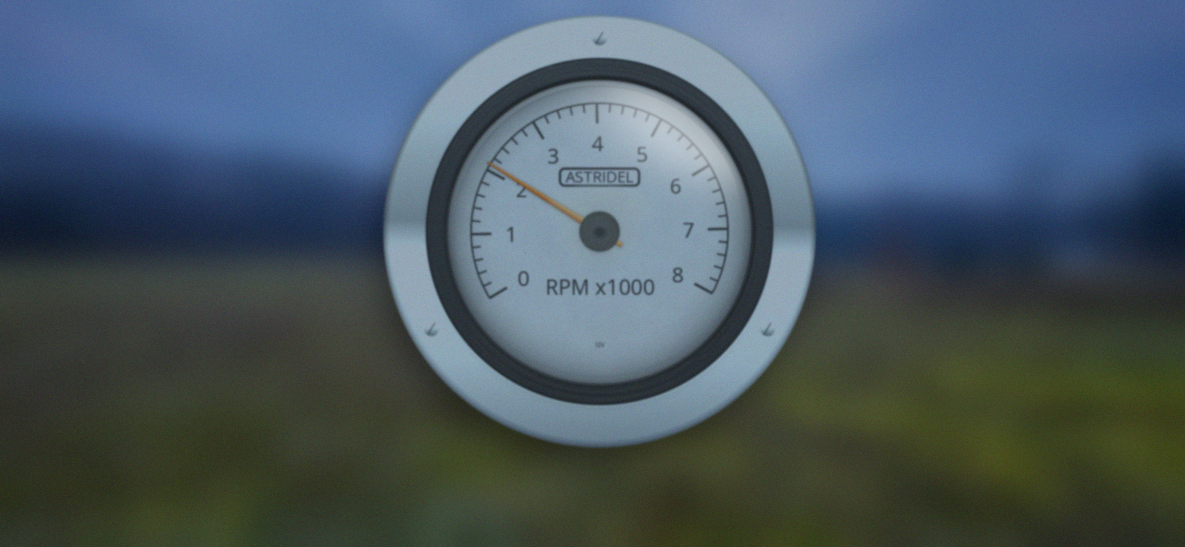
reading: 2100 (rpm)
